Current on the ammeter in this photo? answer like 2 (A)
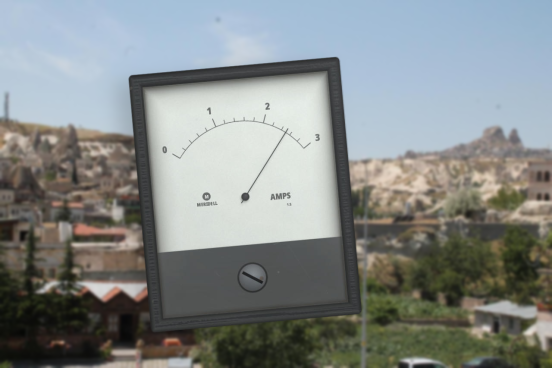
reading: 2.5 (A)
